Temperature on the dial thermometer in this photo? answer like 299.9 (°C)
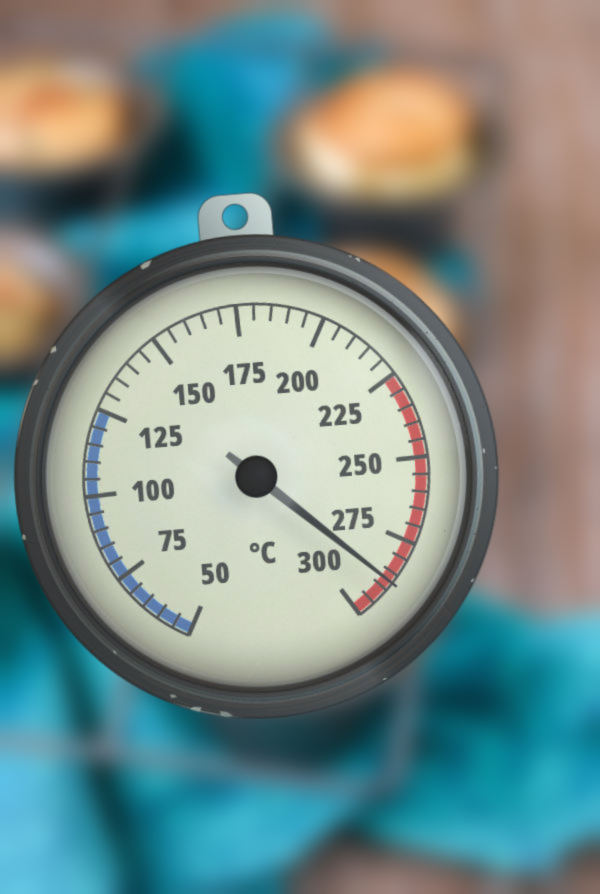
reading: 287.5 (°C)
